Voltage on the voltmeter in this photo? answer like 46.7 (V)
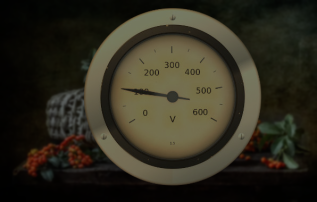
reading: 100 (V)
